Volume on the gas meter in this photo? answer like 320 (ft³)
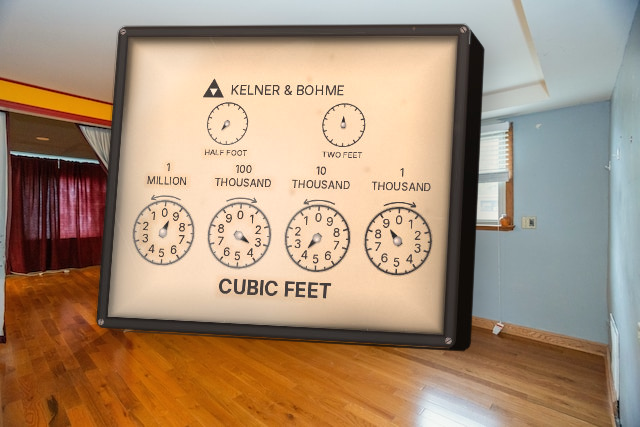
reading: 933900 (ft³)
